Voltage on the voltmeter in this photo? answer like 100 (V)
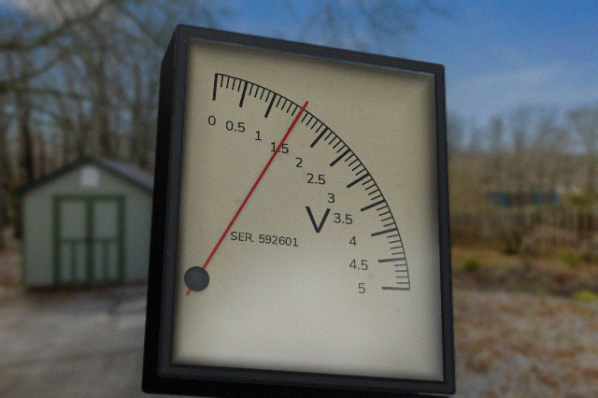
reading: 1.5 (V)
